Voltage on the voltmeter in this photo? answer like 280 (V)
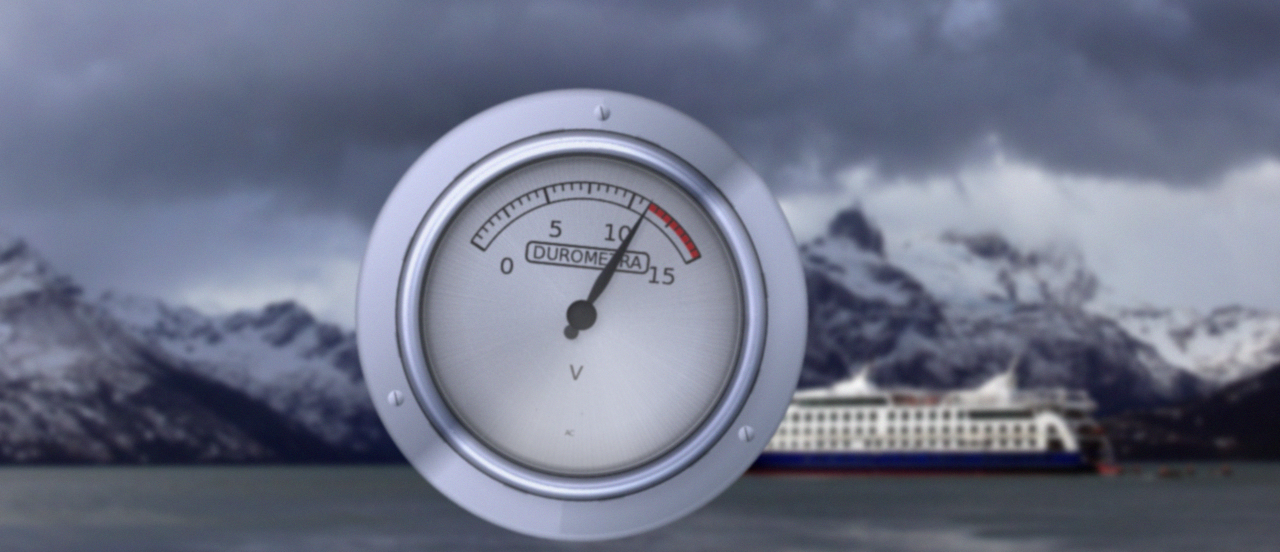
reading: 11 (V)
